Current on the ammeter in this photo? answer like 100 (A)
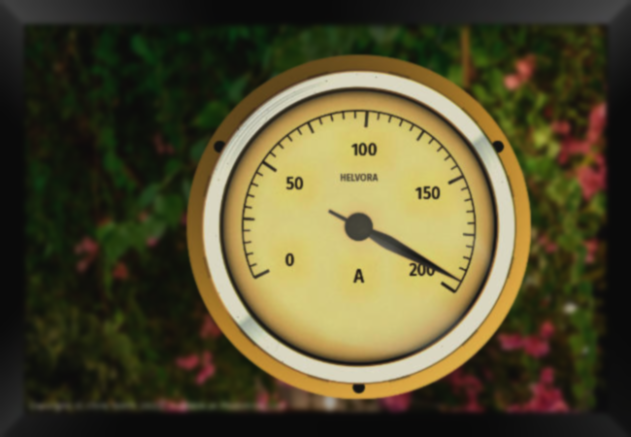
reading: 195 (A)
